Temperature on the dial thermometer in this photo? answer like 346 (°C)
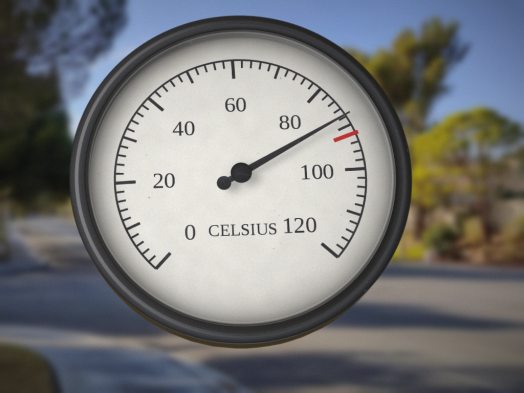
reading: 88 (°C)
